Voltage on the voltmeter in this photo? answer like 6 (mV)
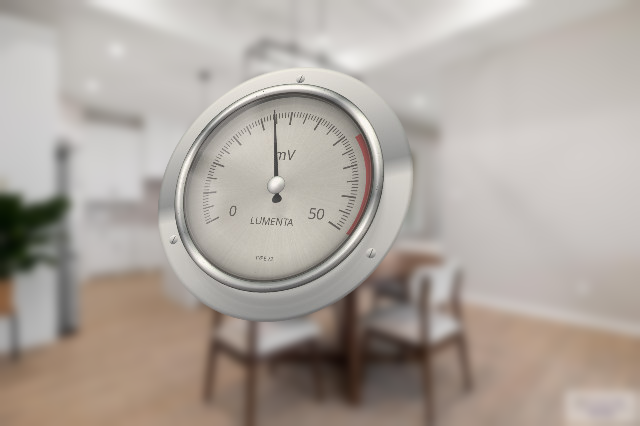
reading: 22.5 (mV)
